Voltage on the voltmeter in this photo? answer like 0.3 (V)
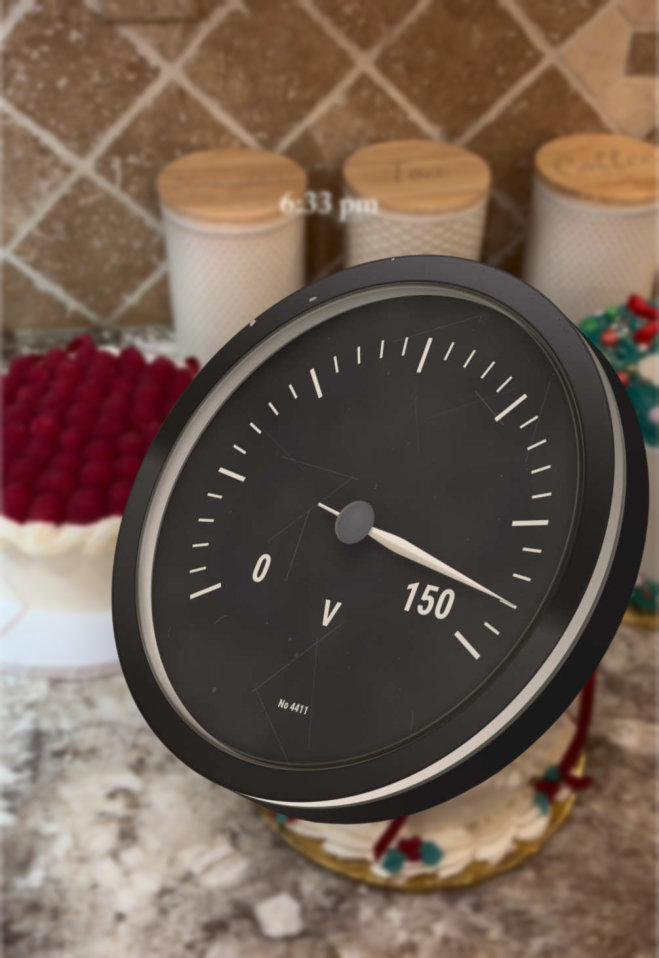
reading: 140 (V)
